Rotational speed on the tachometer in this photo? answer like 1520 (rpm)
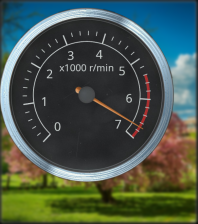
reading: 6700 (rpm)
